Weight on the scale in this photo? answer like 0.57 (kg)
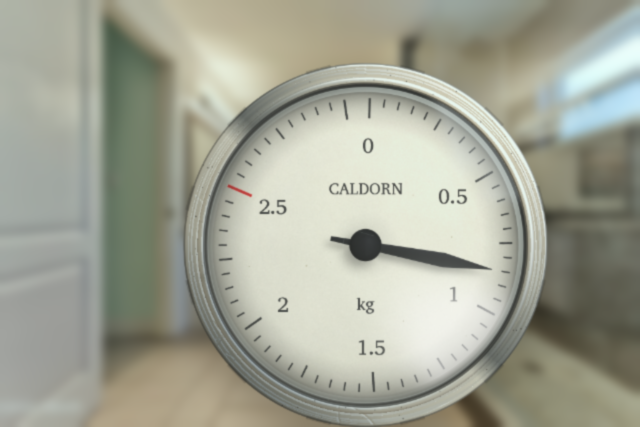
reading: 0.85 (kg)
